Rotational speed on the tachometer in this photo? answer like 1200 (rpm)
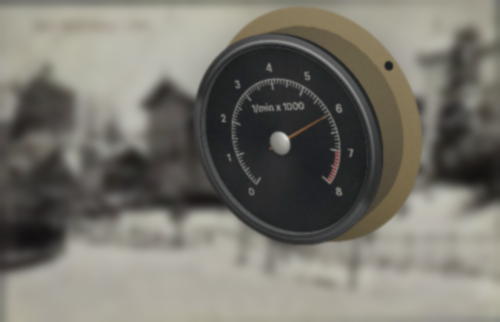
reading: 6000 (rpm)
